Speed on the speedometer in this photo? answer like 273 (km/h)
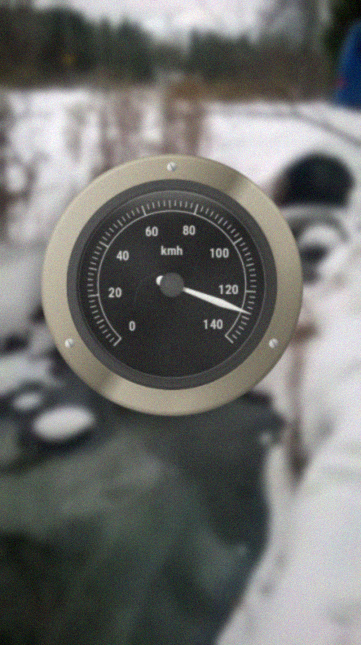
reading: 128 (km/h)
